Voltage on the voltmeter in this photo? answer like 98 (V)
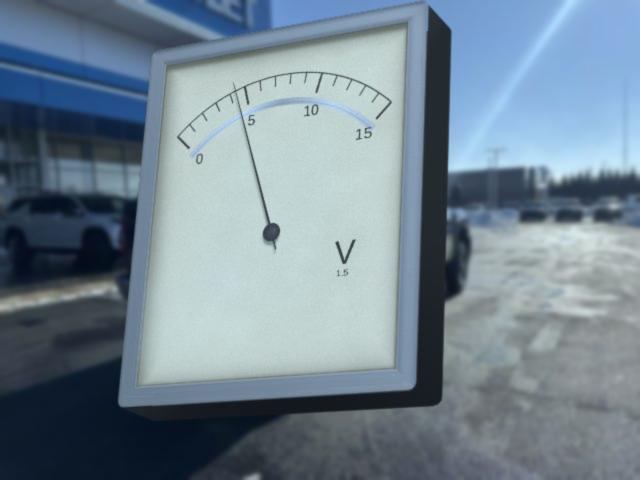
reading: 4.5 (V)
